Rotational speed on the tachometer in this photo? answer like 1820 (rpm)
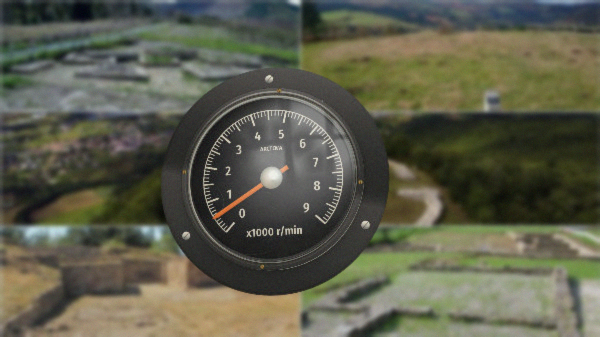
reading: 500 (rpm)
